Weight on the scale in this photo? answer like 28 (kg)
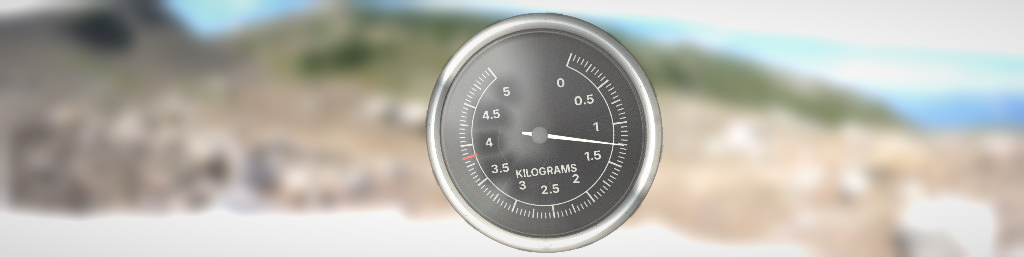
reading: 1.25 (kg)
